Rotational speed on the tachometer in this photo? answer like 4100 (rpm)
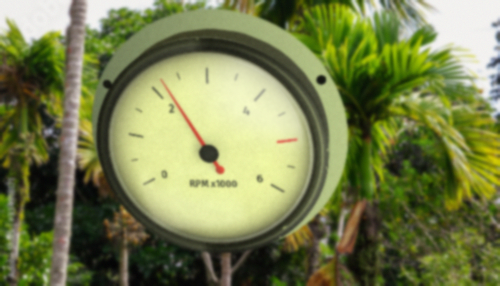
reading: 2250 (rpm)
